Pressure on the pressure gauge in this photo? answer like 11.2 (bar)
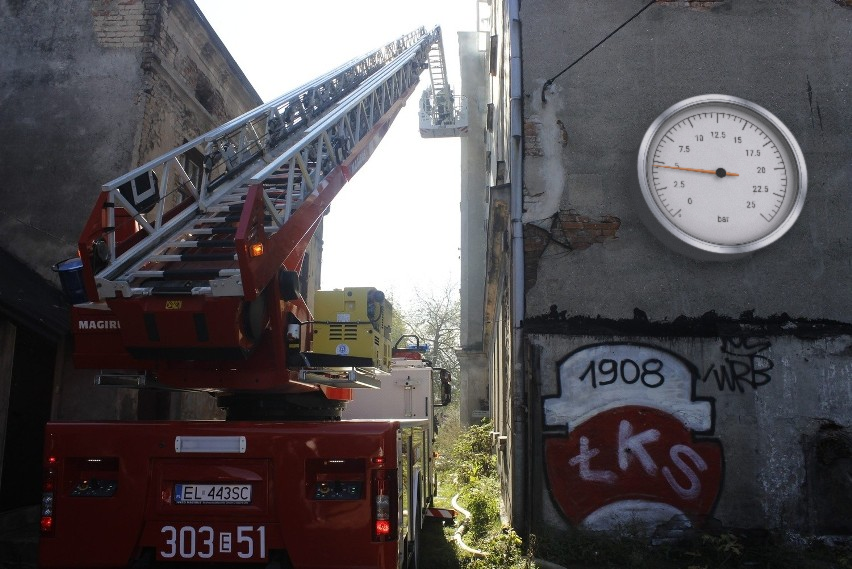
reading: 4.5 (bar)
